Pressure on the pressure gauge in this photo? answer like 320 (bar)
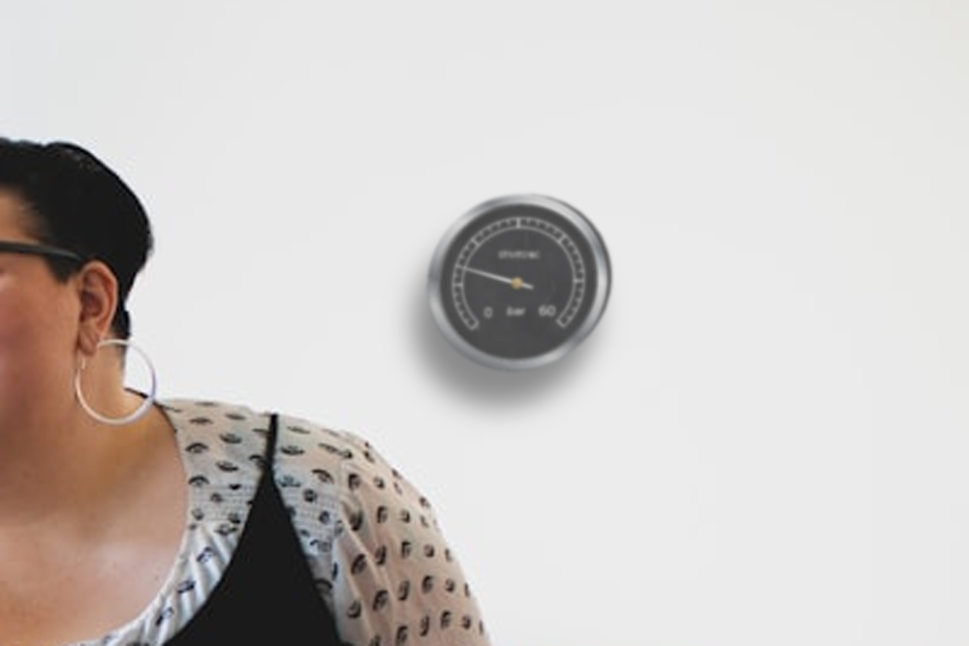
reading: 14 (bar)
